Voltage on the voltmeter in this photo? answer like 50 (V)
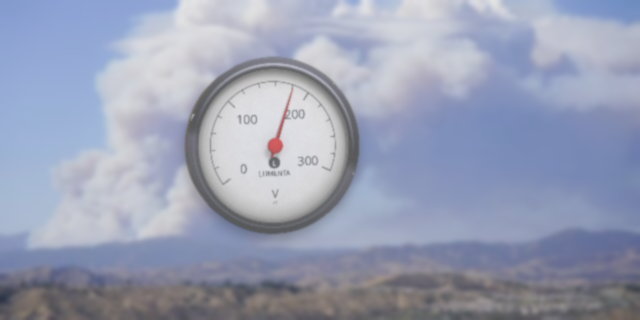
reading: 180 (V)
